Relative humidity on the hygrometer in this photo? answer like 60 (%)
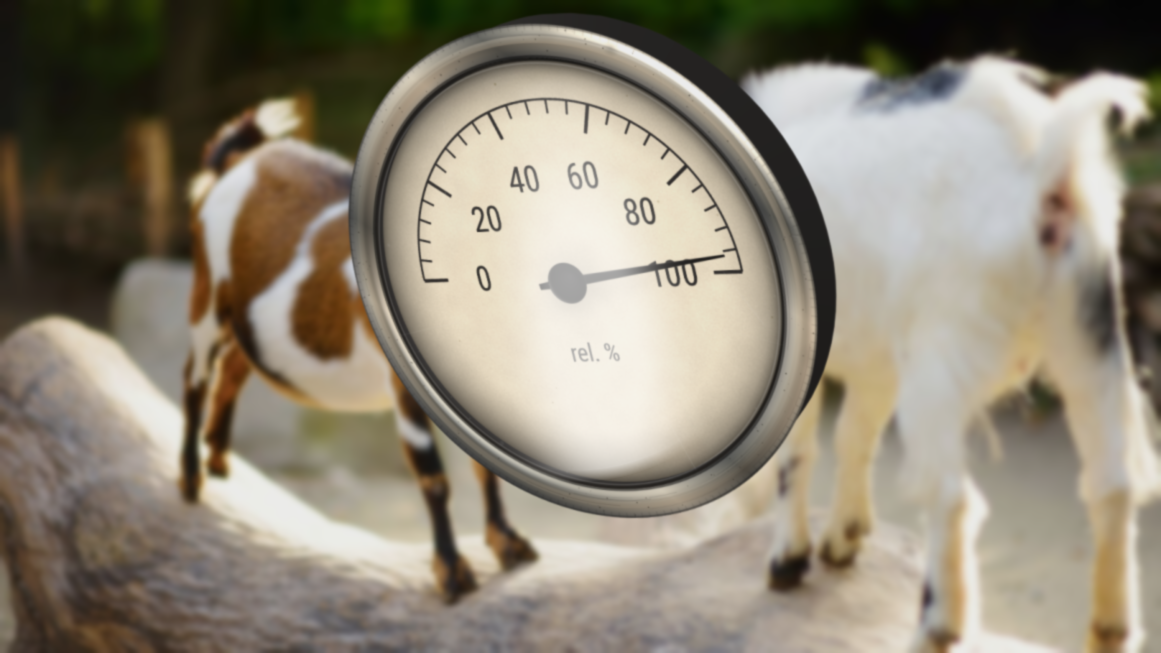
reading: 96 (%)
